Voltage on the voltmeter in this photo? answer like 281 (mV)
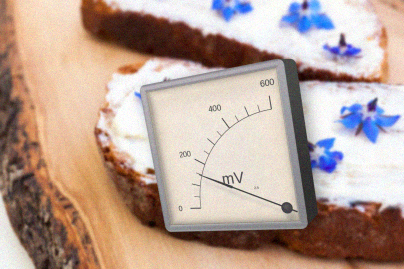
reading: 150 (mV)
